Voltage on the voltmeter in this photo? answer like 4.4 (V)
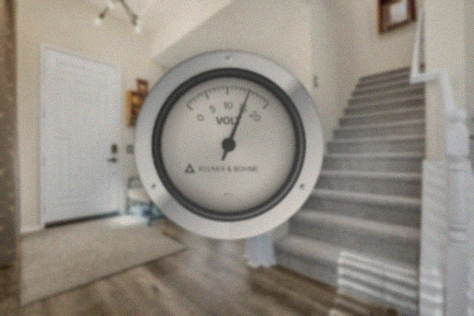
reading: 15 (V)
